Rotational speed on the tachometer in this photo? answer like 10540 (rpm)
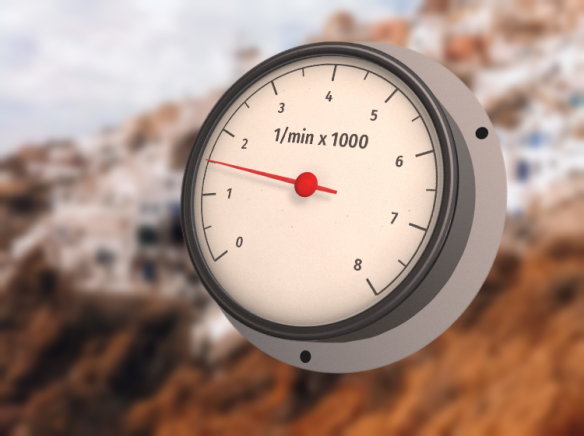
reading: 1500 (rpm)
